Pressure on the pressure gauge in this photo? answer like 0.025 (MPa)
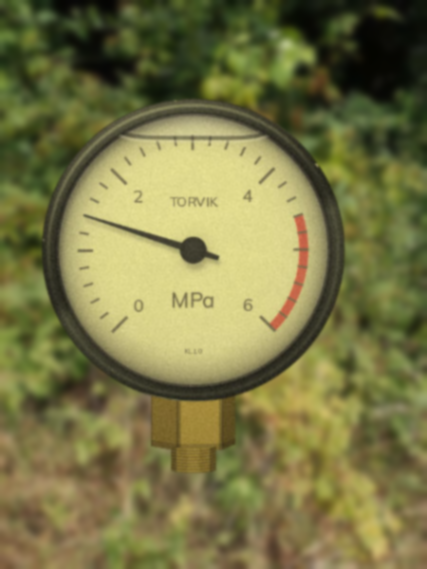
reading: 1.4 (MPa)
